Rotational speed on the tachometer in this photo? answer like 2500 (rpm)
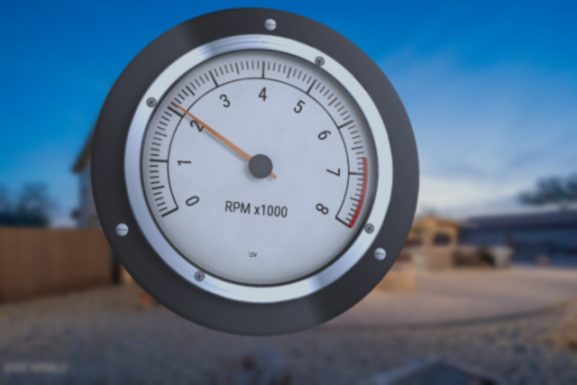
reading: 2100 (rpm)
